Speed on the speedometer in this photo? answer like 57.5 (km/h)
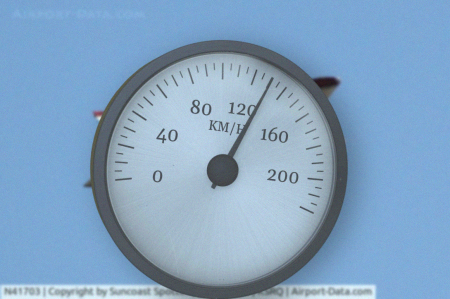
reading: 130 (km/h)
